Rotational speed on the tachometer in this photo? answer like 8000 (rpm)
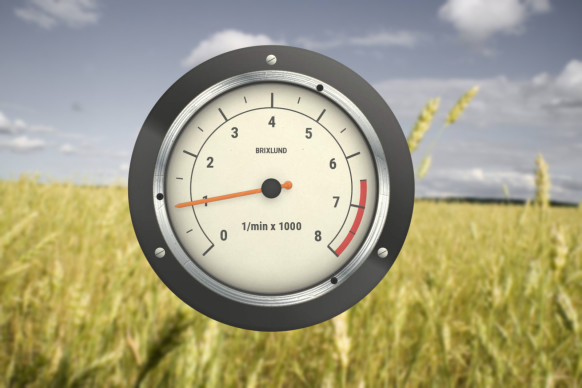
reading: 1000 (rpm)
